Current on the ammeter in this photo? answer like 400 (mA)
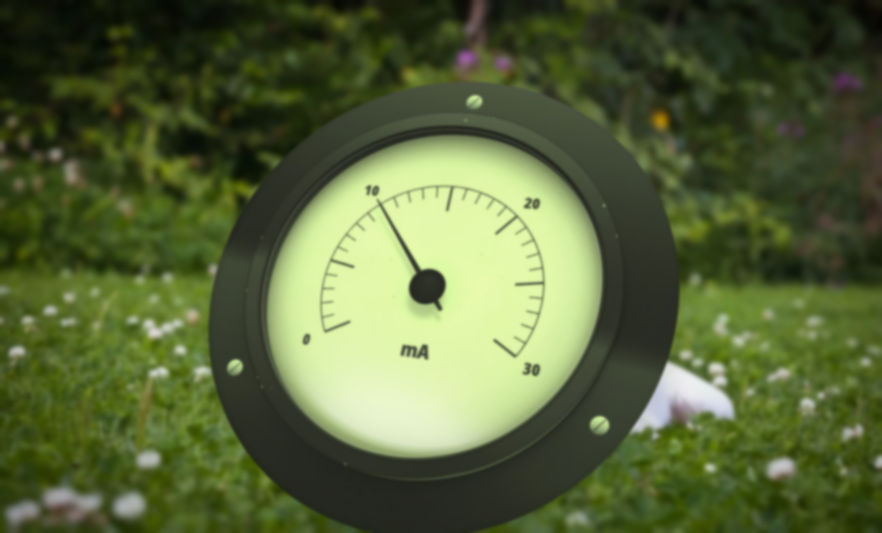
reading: 10 (mA)
